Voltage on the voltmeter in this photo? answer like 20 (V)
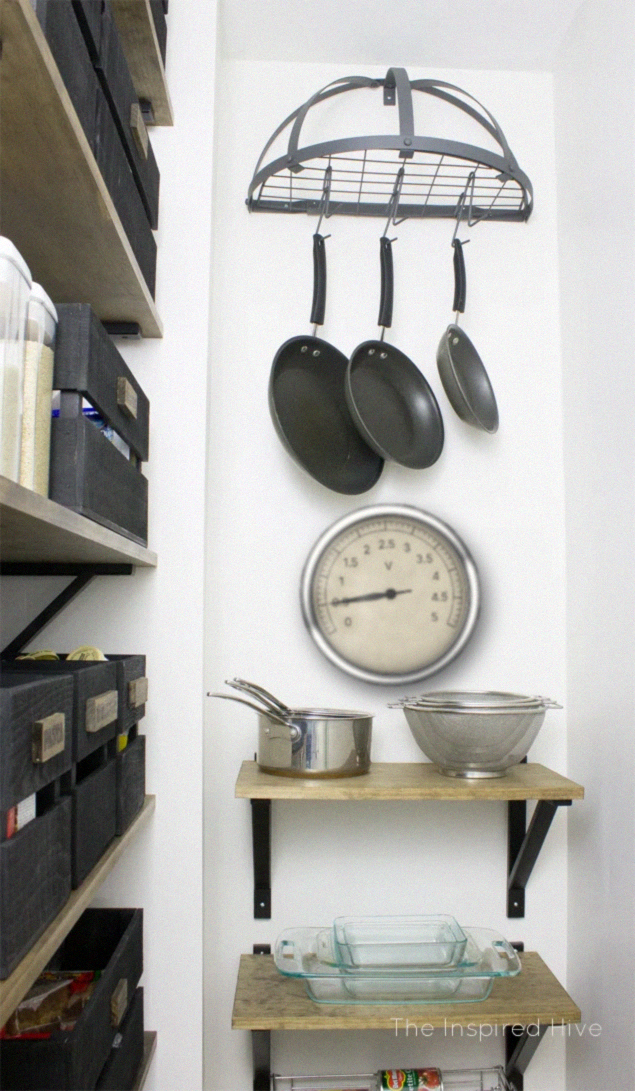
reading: 0.5 (V)
